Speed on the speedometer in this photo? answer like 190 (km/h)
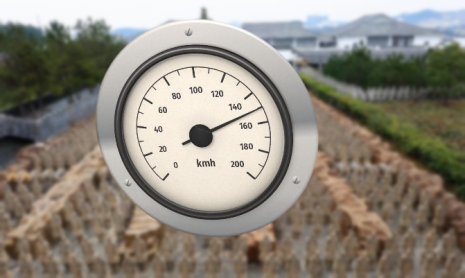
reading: 150 (km/h)
